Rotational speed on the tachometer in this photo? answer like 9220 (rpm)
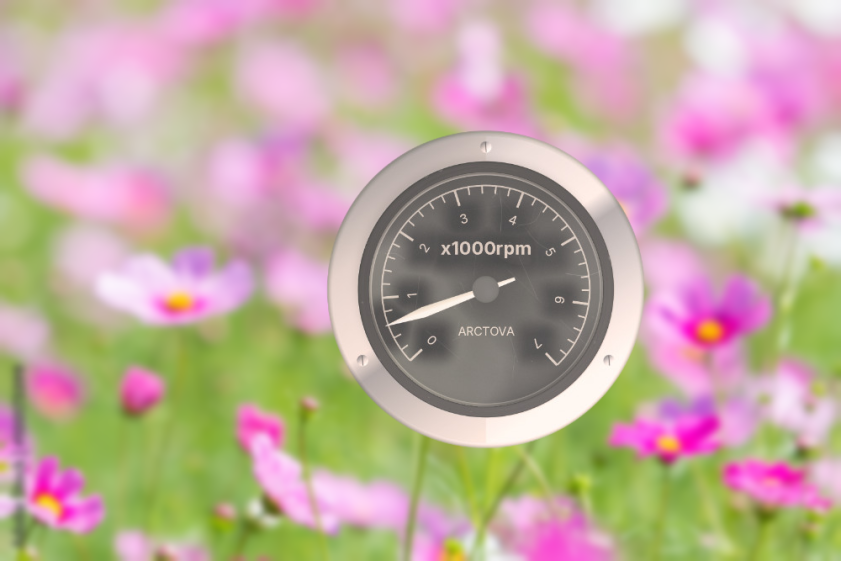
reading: 600 (rpm)
